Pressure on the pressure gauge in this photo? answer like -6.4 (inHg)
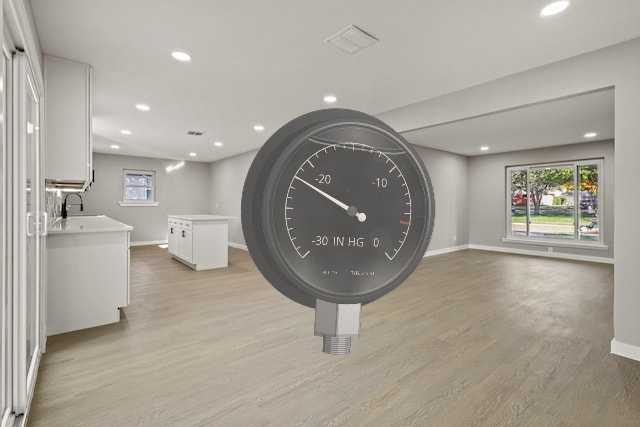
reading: -22 (inHg)
